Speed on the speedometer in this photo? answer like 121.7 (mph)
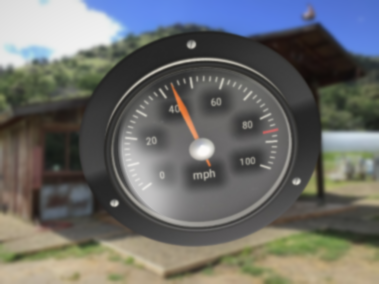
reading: 44 (mph)
